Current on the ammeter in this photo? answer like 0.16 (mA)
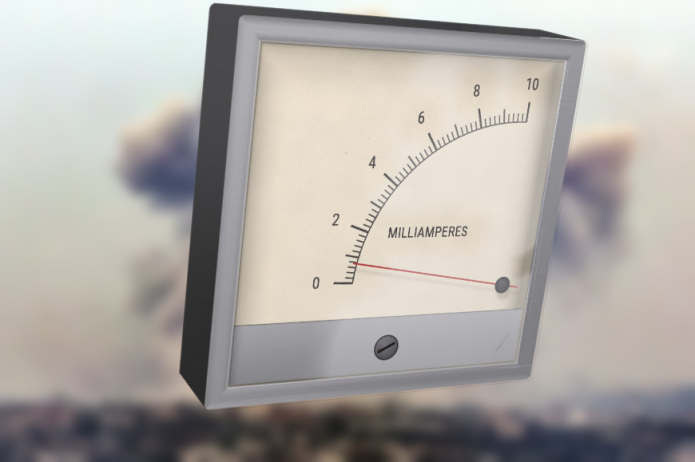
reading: 0.8 (mA)
